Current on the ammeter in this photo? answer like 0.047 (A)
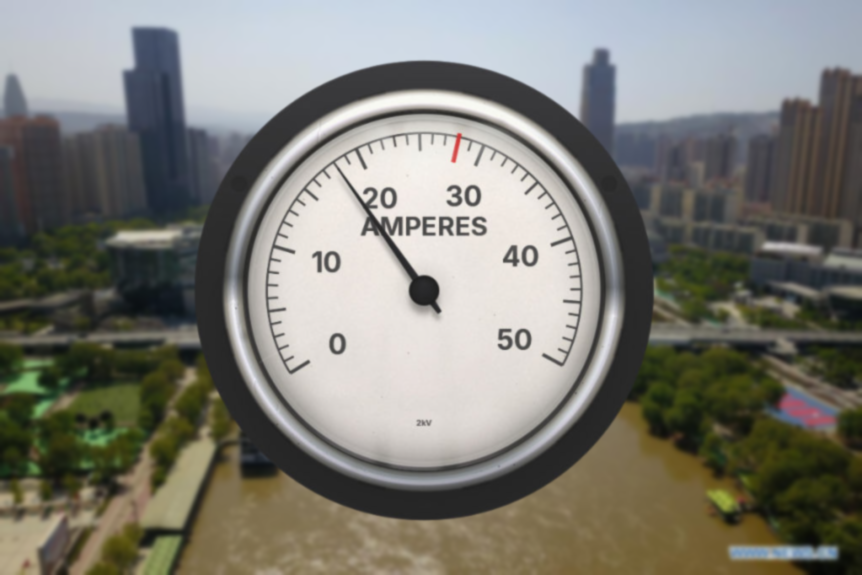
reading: 18 (A)
